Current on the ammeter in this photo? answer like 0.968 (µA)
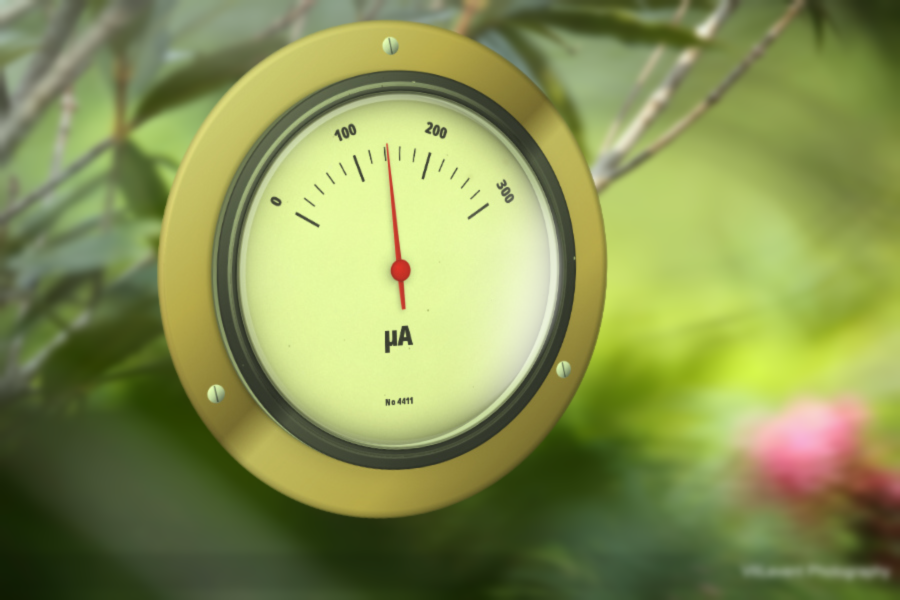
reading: 140 (µA)
